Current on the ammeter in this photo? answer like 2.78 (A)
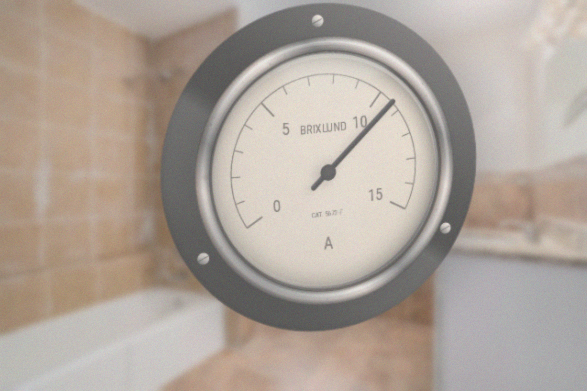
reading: 10.5 (A)
